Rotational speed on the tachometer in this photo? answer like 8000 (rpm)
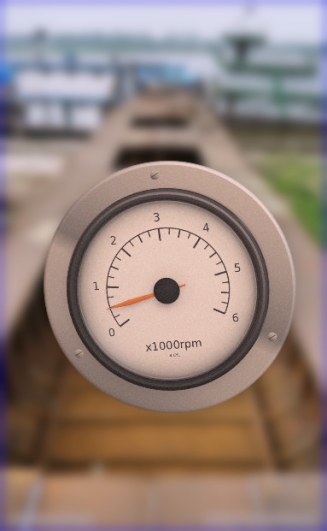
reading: 500 (rpm)
